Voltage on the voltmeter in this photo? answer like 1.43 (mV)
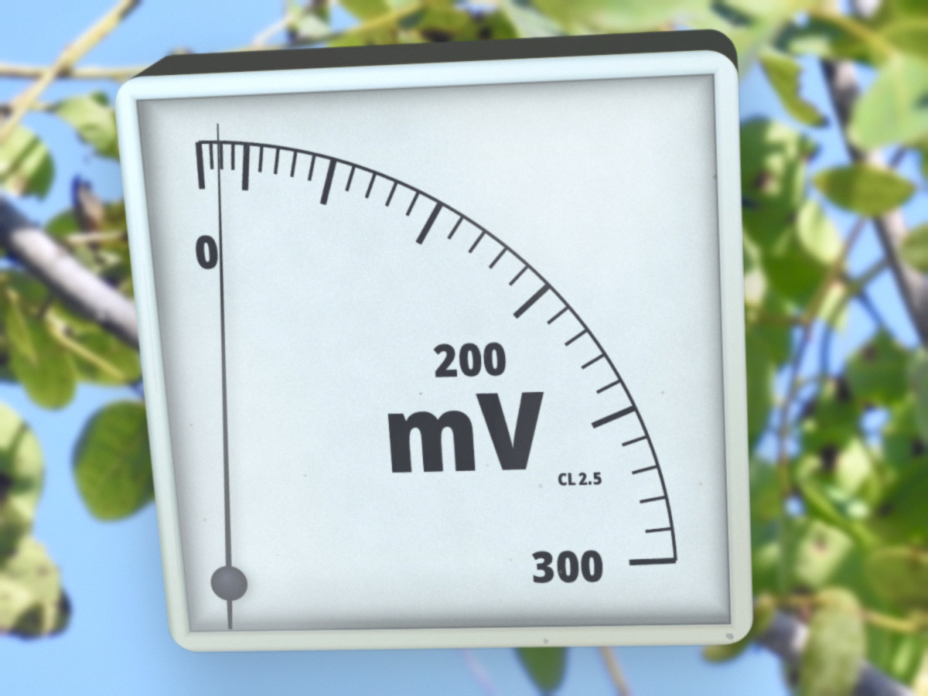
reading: 30 (mV)
